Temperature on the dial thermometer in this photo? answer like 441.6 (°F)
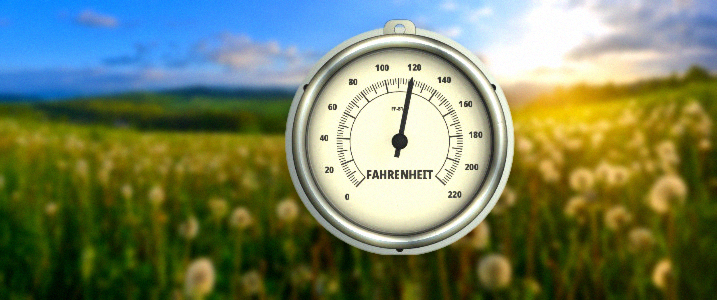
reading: 120 (°F)
